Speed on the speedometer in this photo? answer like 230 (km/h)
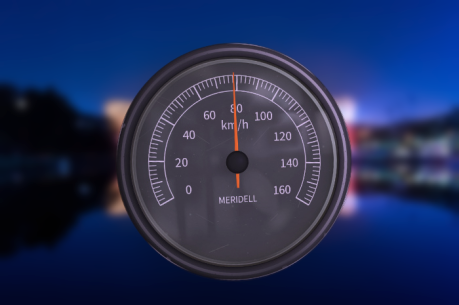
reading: 78 (km/h)
